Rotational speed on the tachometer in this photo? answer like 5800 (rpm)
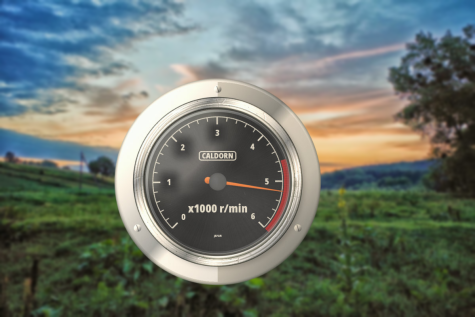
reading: 5200 (rpm)
